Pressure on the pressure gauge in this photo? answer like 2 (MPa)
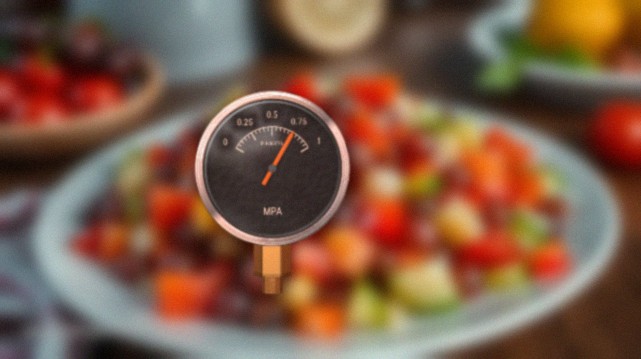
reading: 0.75 (MPa)
